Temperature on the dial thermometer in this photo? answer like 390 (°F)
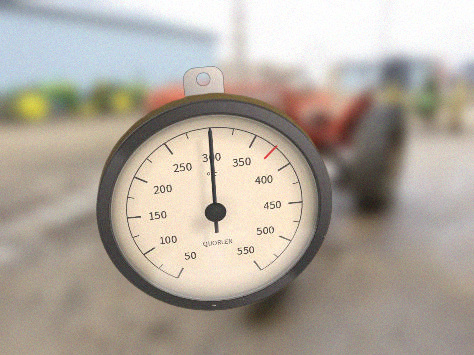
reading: 300 (°F)
